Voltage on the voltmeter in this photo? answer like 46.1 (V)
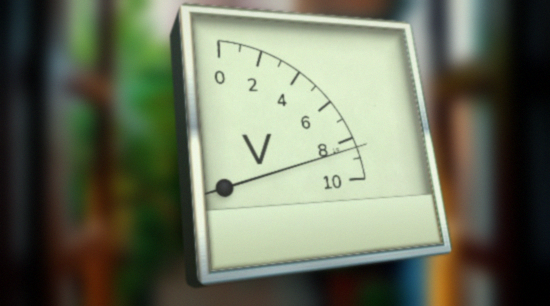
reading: 8.5 (V)
